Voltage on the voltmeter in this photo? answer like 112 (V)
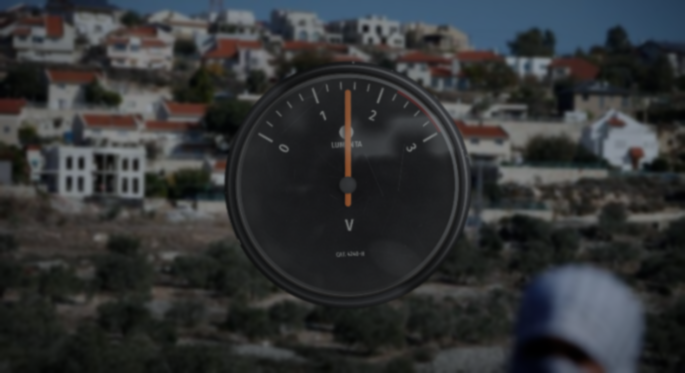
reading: 1.5 (V)
